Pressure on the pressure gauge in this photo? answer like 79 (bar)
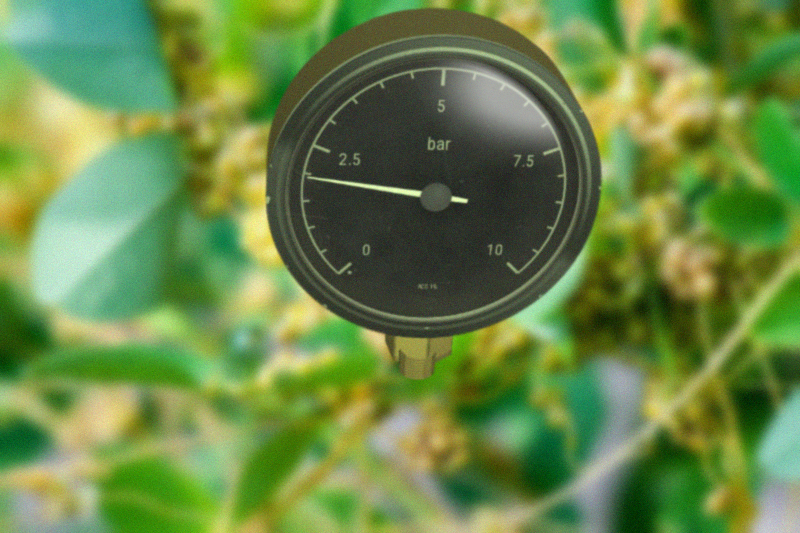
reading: 2 (bar)
